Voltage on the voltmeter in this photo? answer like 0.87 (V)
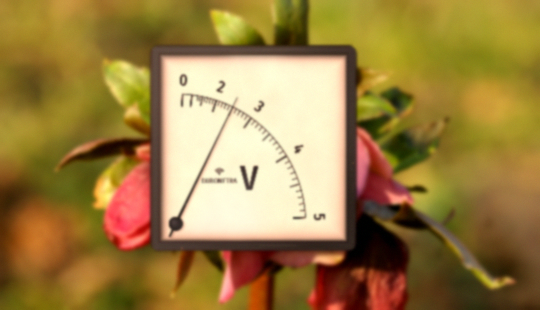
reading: 2.5 (V)
